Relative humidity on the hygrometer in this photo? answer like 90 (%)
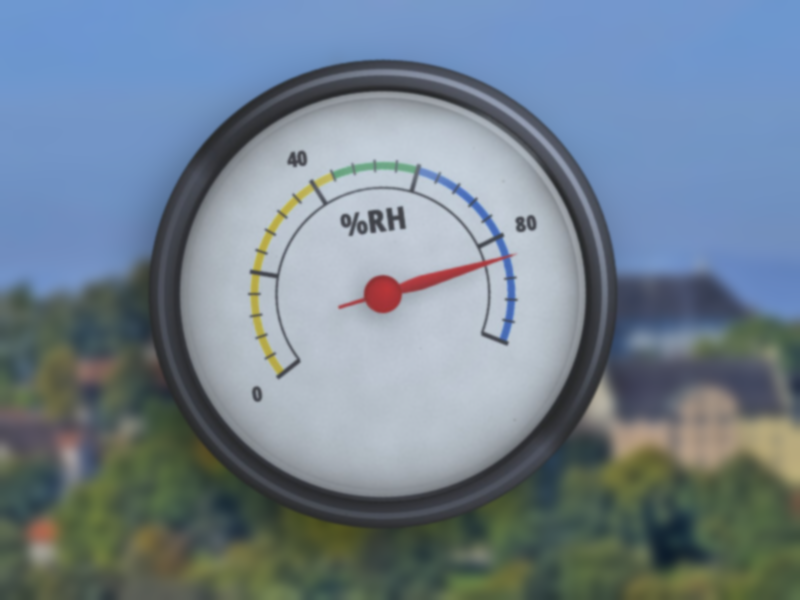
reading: 84 (%)
